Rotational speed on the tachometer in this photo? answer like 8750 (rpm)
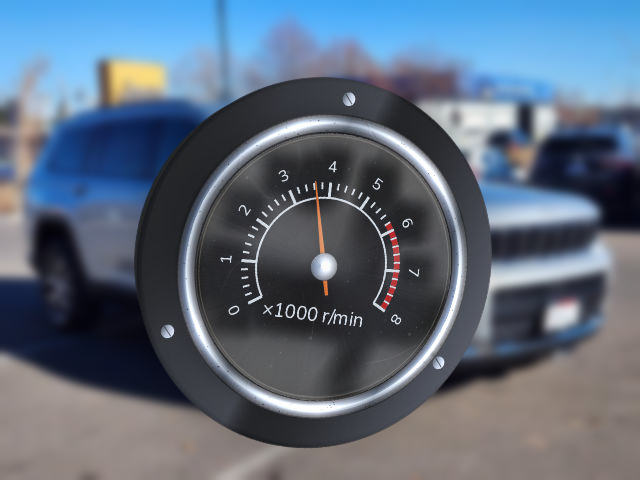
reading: 3600 (rpm)
